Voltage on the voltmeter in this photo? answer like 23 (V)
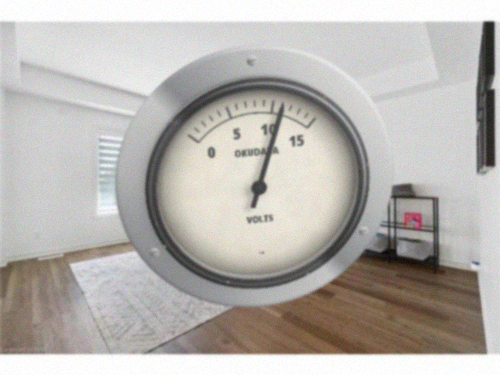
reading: 11 (V)
